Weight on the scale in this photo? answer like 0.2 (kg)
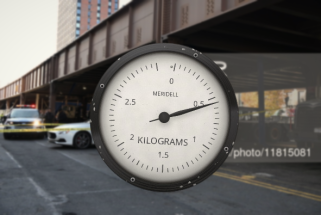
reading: 0.55 (kg)
